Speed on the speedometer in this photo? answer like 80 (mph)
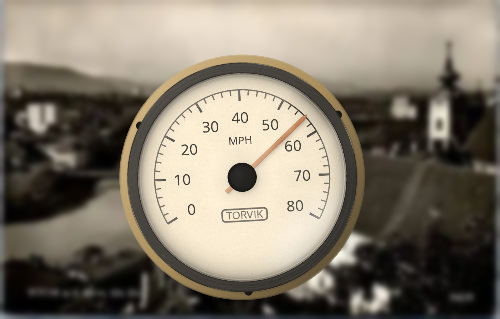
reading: 56 (mph)
